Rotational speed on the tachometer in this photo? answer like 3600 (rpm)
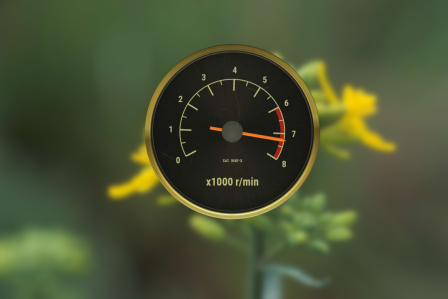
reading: 7250 (rpm)
